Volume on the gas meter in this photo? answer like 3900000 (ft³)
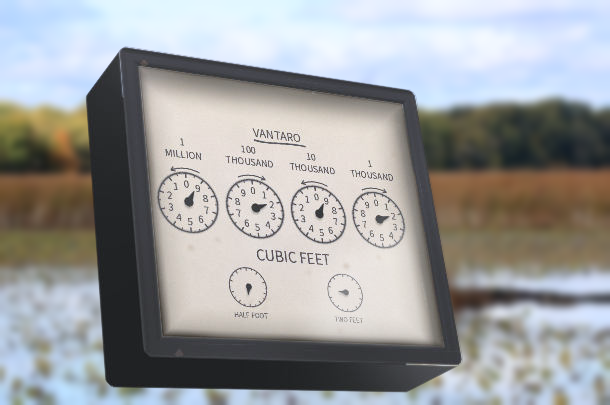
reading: 919200 (ft³)
